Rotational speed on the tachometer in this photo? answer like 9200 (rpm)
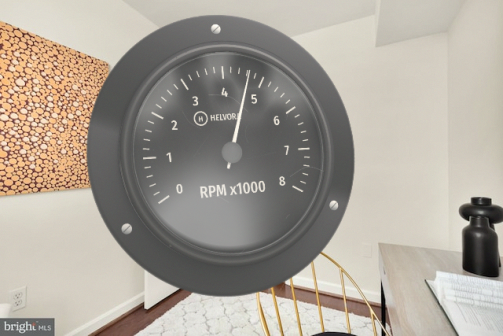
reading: 4600 (rpm)
